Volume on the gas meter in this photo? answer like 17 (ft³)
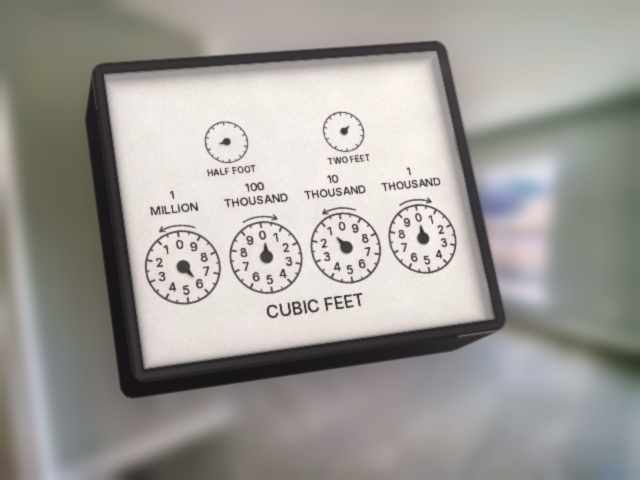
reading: 601000 (ft³)
